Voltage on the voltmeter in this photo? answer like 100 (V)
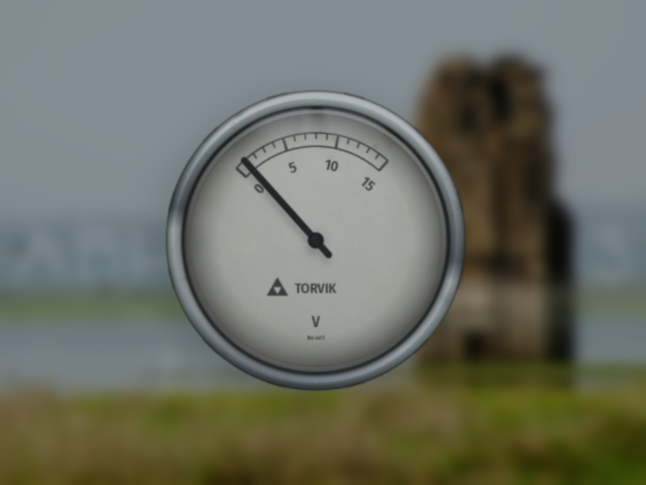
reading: 1 (V)
